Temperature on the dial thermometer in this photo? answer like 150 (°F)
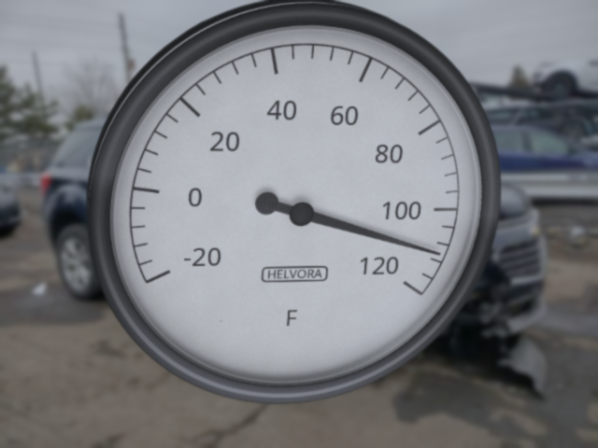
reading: 110 (°F)
